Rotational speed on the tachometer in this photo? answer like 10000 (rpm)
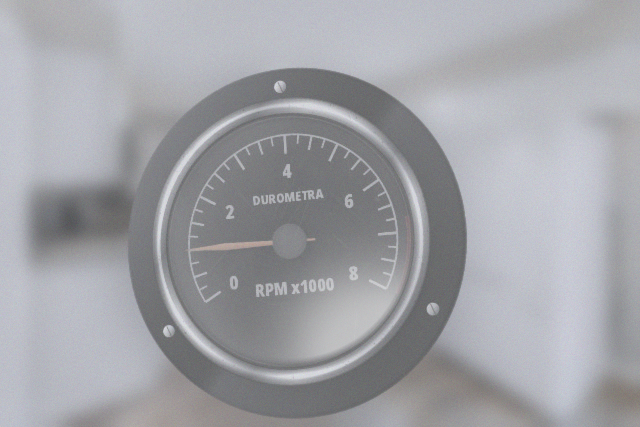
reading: 1000 (rpm)
